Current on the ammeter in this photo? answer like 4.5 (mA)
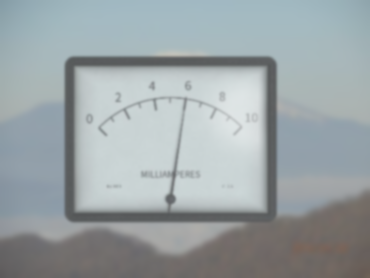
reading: 6 (mA)
